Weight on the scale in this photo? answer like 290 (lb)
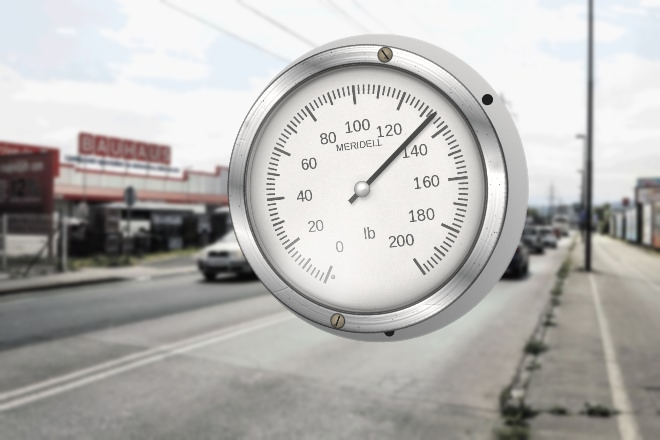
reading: 134 (lb)
